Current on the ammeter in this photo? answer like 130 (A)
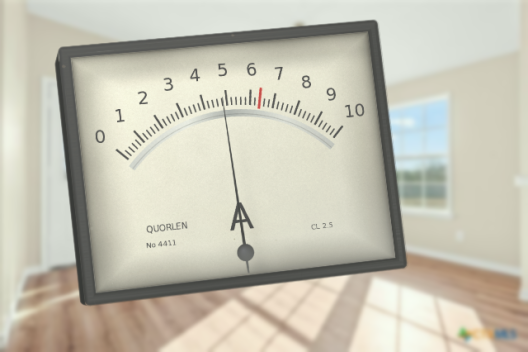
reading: 4.8 (A)
